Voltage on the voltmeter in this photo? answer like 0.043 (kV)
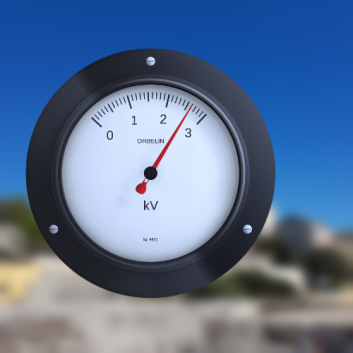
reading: 2.6 (kV)
